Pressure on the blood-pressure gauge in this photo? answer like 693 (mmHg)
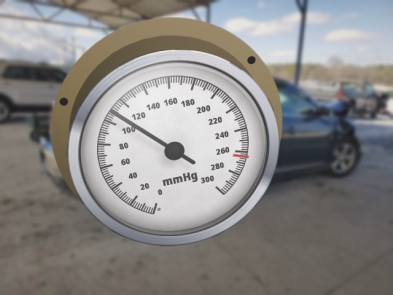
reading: 110 (mmHg)
